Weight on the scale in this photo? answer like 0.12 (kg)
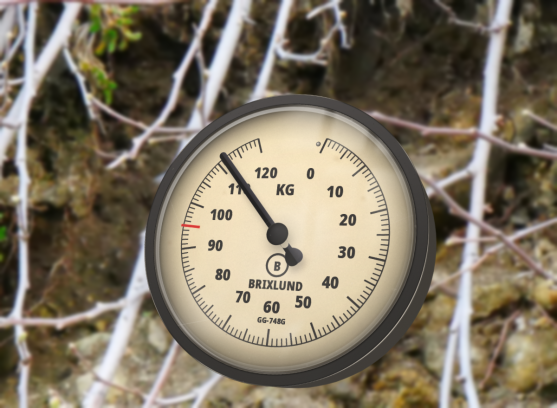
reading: 112 (kg)
